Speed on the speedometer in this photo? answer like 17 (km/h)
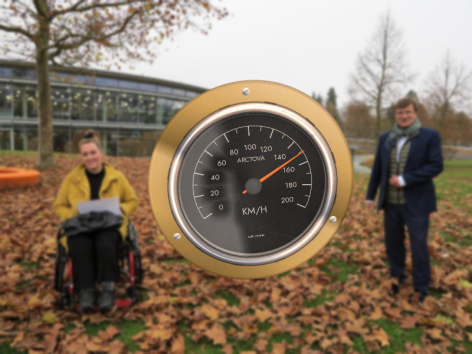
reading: 150 (km/h)
